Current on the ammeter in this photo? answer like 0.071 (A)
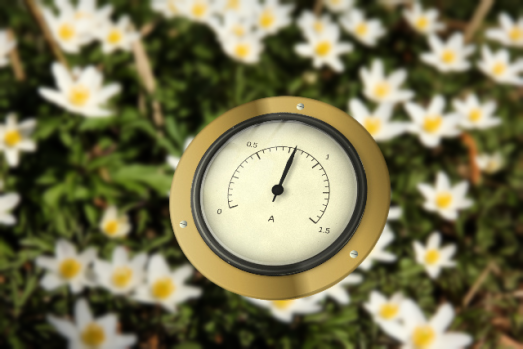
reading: 0.8 (A)
